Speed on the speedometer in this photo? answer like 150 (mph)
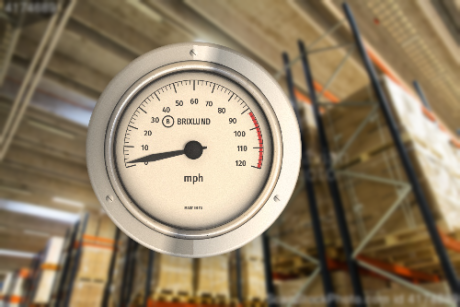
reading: 2 (mph)
